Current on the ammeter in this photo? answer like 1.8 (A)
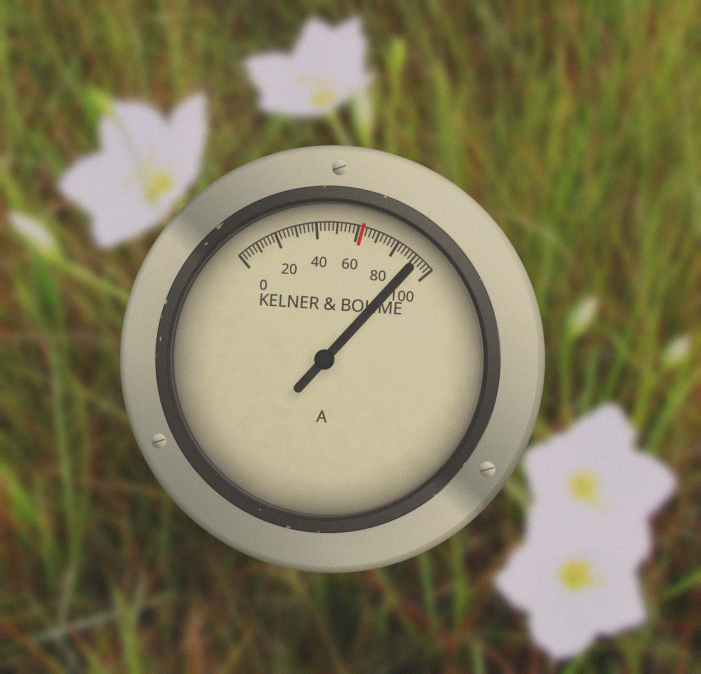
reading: 92 (A)
